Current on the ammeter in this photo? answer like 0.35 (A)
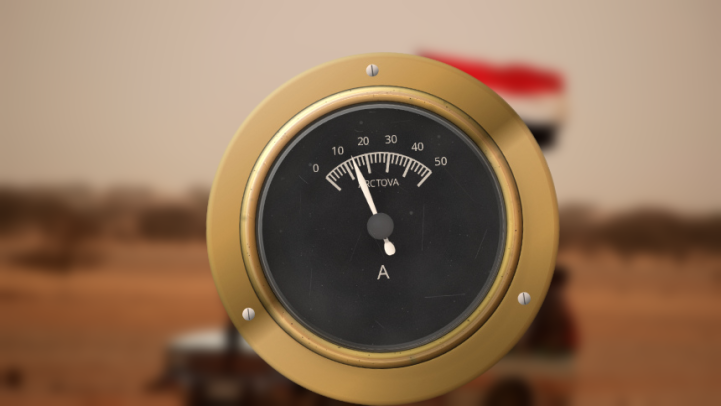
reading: 14 (A)
